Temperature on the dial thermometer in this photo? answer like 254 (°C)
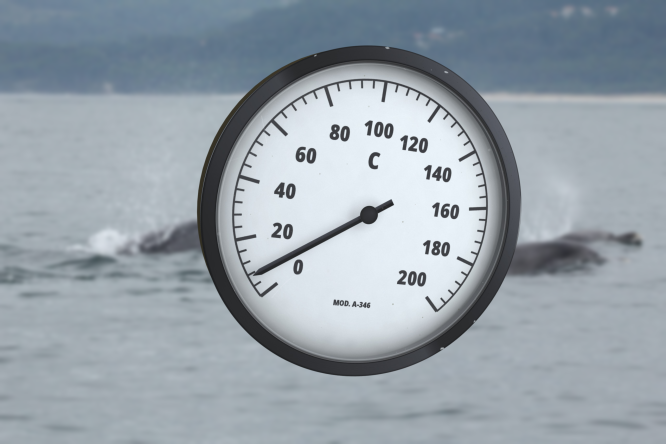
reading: 8 (°C)
